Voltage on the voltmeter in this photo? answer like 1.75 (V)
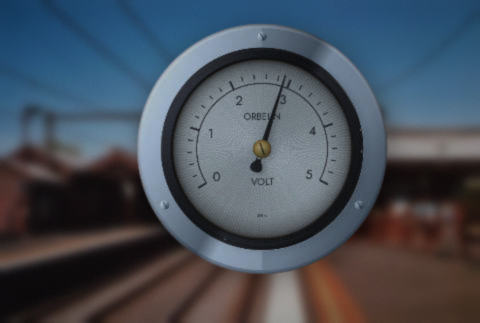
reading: 2.9 (V)
